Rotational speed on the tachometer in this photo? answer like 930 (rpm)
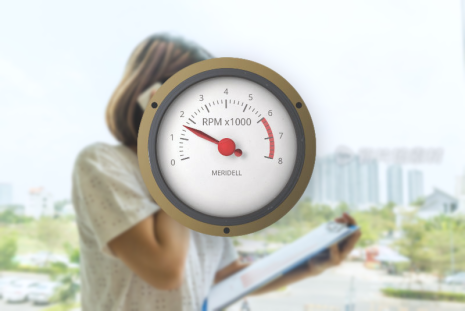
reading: 1600 (rpm)
